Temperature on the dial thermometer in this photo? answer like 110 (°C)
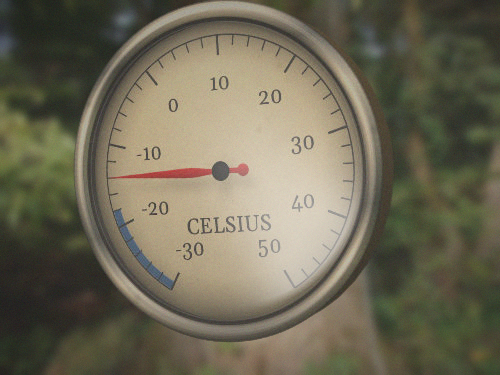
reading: -14 (°C)
